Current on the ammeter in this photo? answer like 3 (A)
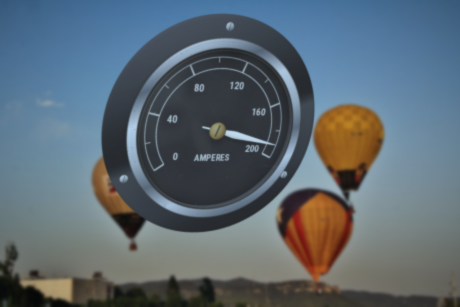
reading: 190 (A)
